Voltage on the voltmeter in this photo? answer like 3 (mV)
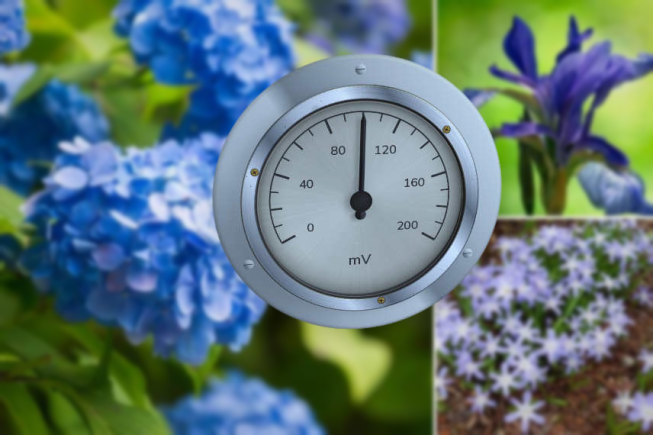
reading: 100 (mV)
